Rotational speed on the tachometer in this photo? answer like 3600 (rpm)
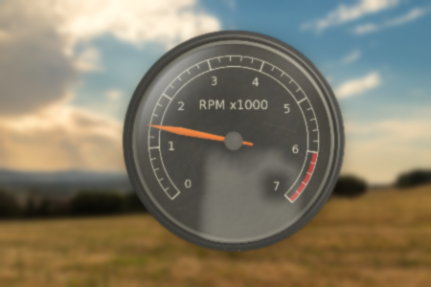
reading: 1400 (rpm)
